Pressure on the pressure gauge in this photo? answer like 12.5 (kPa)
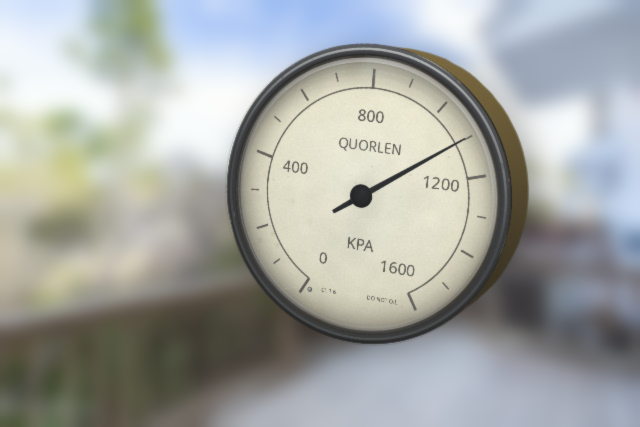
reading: 1100 (kPa)
